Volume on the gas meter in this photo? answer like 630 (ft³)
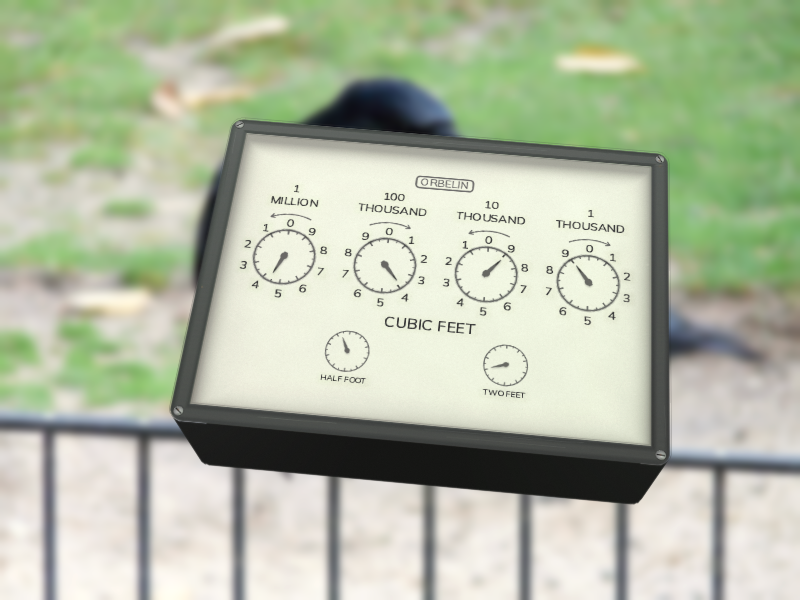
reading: 438900 (ft³)
